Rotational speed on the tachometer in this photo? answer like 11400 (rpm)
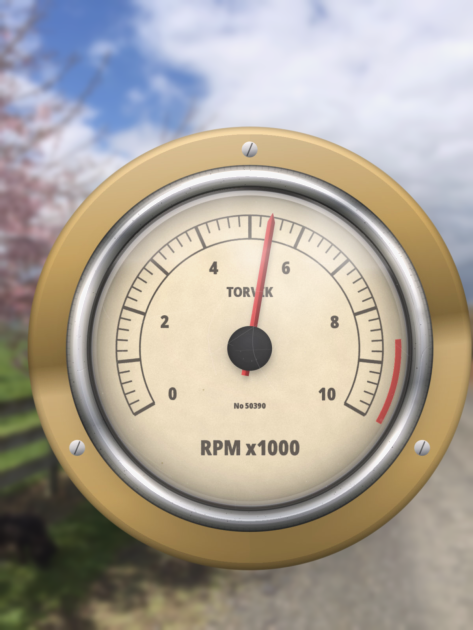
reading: 5400 (rpm)
